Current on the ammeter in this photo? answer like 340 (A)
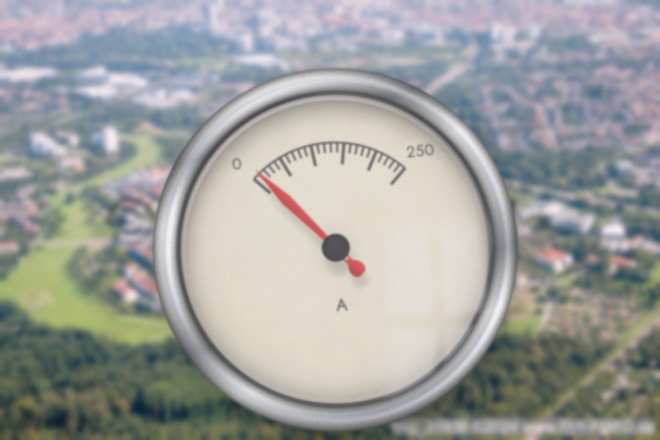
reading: 10 (A)
